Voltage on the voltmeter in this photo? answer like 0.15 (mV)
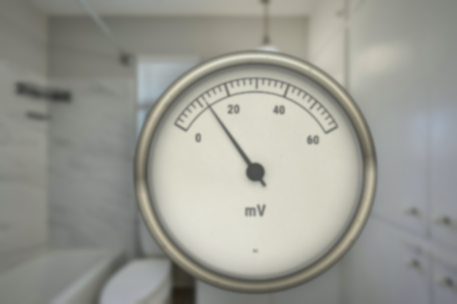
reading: 12 (mV)
